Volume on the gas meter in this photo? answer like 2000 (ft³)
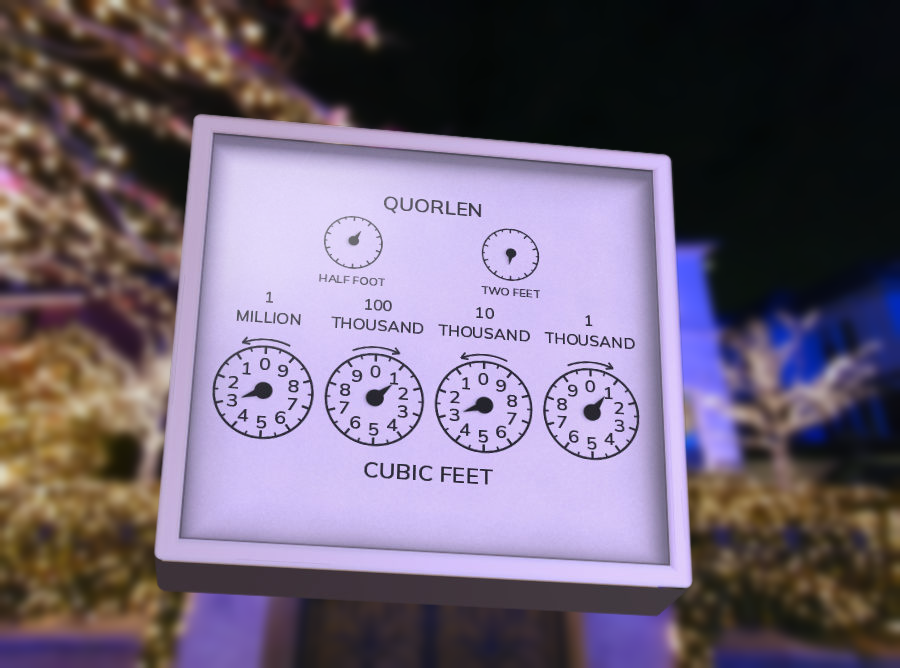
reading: 313100 (ft³)
